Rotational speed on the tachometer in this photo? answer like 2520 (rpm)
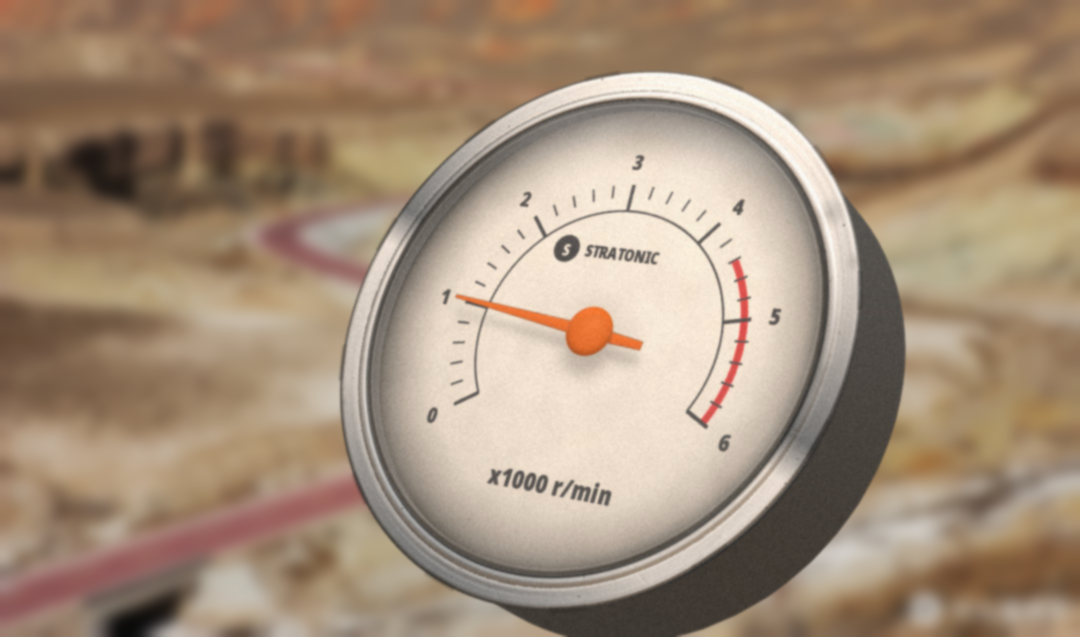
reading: 1000 (rpm)
